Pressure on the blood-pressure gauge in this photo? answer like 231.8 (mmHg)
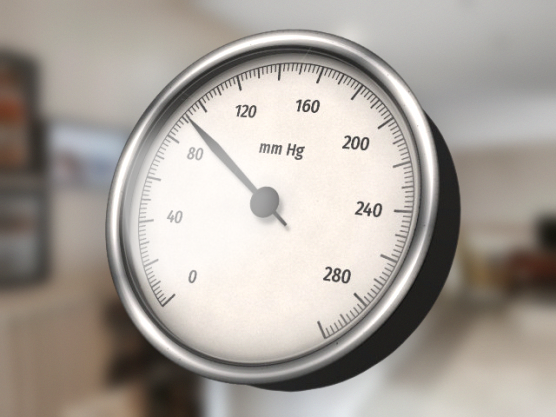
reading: 92 (mmHg)
